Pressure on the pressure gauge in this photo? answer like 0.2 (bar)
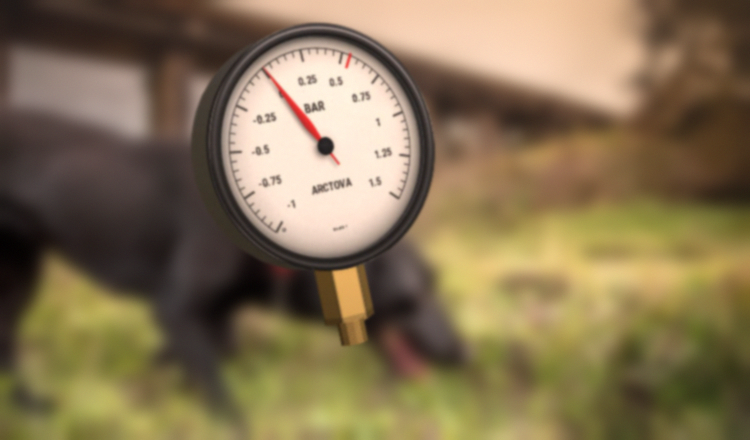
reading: 0 (bar)
